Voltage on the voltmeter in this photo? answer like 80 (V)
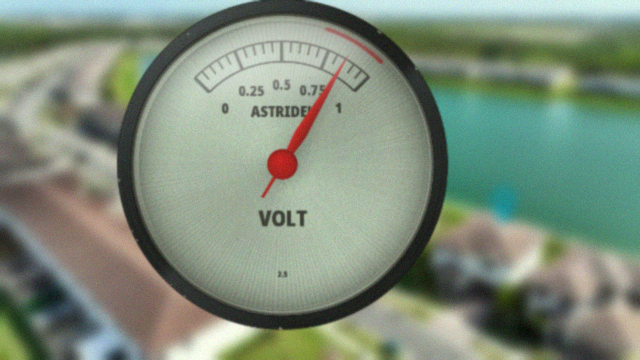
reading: 0.85 (V)
